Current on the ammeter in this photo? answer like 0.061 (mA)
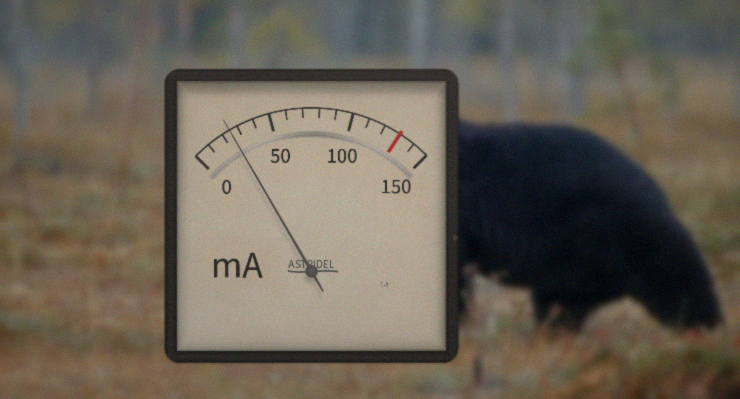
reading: 25 (mA)
